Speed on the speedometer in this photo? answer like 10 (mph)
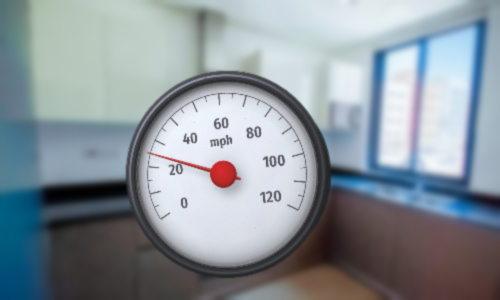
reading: 25 (mph)
